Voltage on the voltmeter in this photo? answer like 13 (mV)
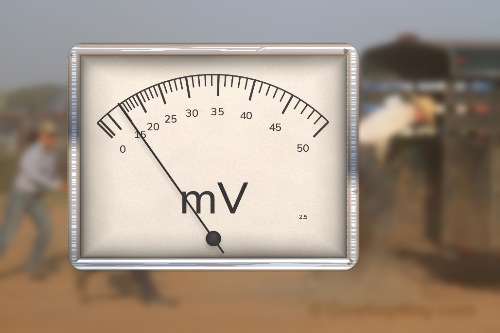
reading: 15 (mV)
